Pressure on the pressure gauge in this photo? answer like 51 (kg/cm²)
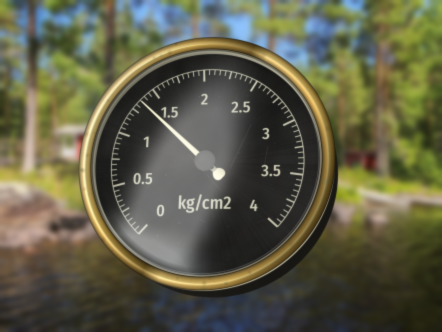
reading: 1.35 (kg/cm²)
